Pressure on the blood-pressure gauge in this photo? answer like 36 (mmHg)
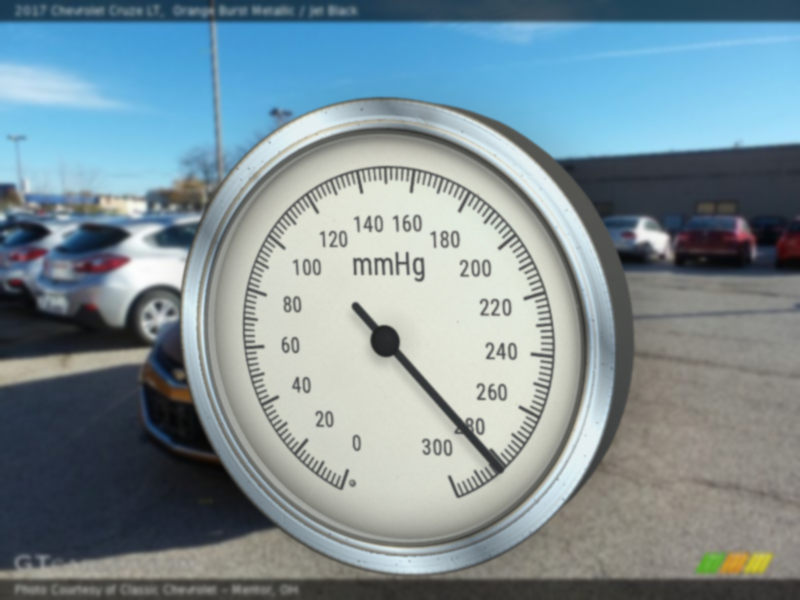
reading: 280 (mmHg)
